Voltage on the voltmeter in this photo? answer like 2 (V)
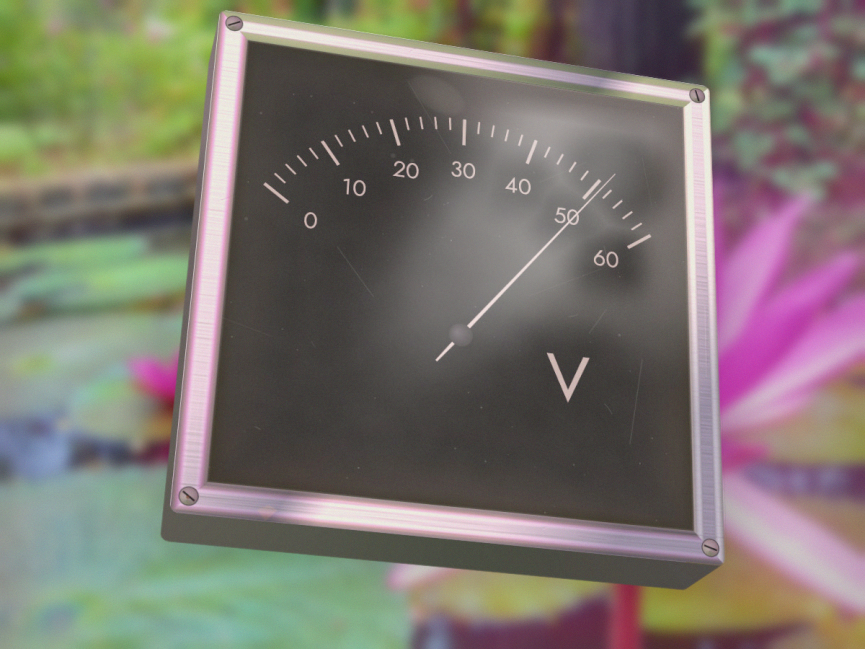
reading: 51 (V)
